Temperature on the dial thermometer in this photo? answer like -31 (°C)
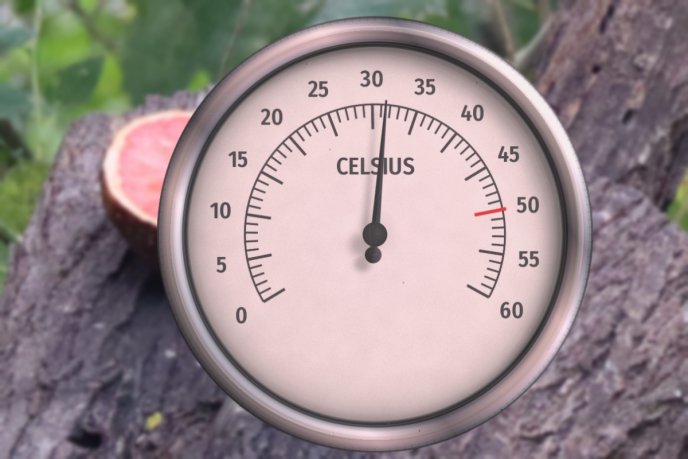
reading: 31.5 (°C)
